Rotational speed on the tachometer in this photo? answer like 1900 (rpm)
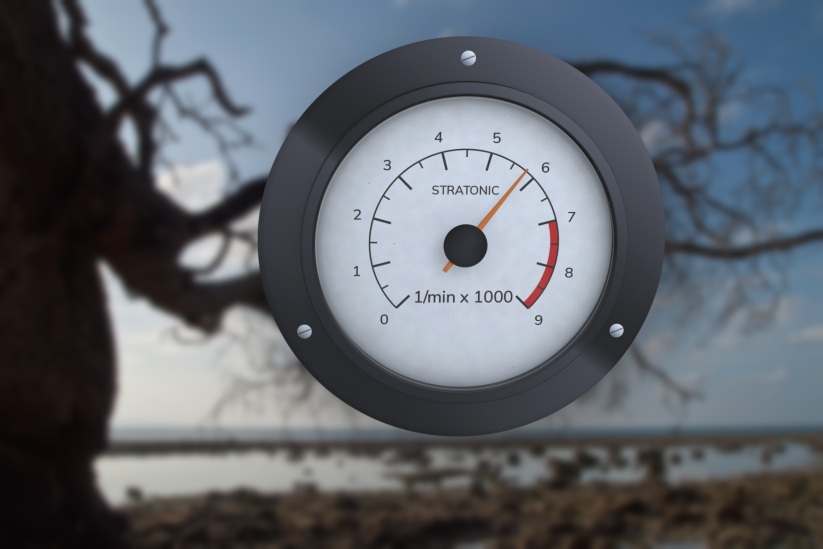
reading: 5750 (rpm)
